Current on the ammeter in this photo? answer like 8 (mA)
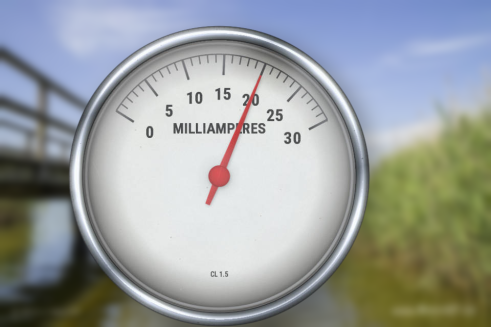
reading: 20 (mA)
